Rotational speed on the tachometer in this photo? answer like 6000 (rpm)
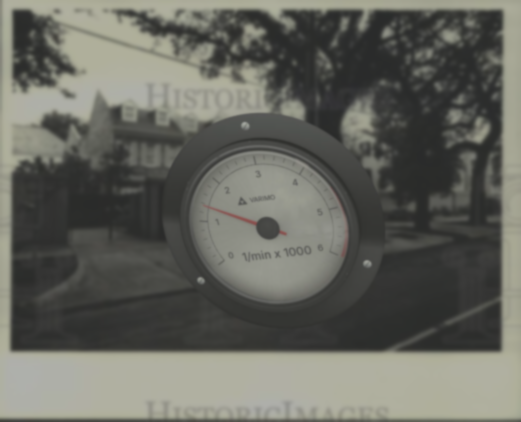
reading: 1400 (rpm)
